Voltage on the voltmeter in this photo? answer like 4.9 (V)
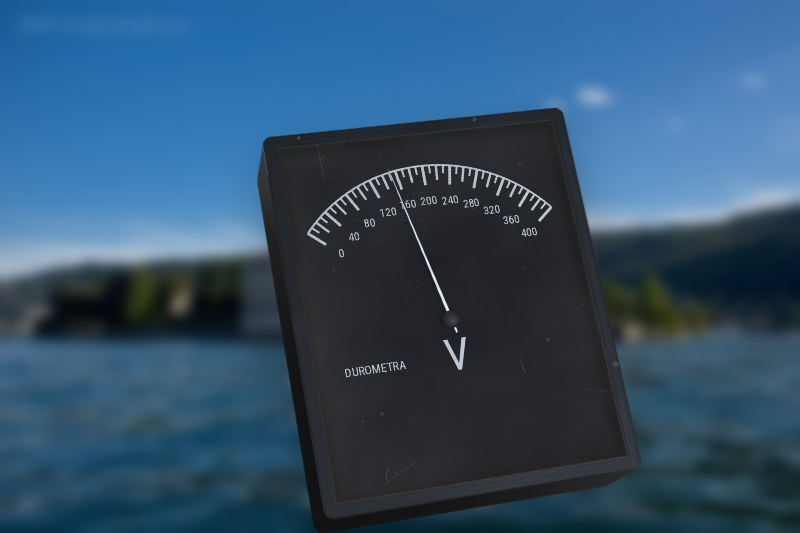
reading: 150 (V)
